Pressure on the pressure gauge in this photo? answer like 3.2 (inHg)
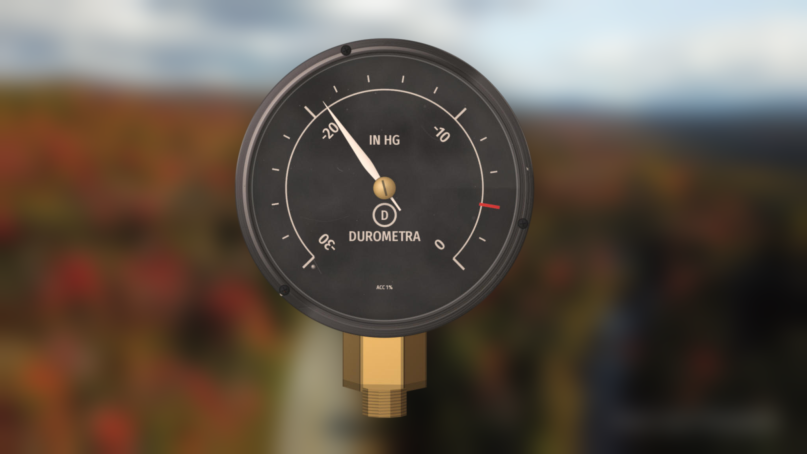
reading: -19 (inHg)
